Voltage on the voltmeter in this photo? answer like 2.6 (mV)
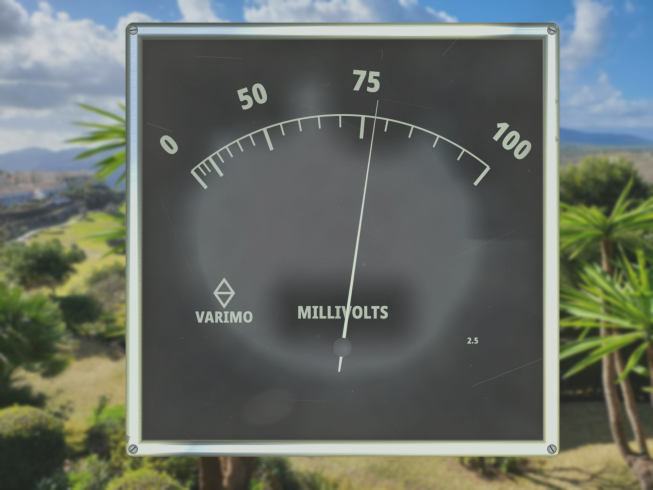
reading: 77.5 (mV)
